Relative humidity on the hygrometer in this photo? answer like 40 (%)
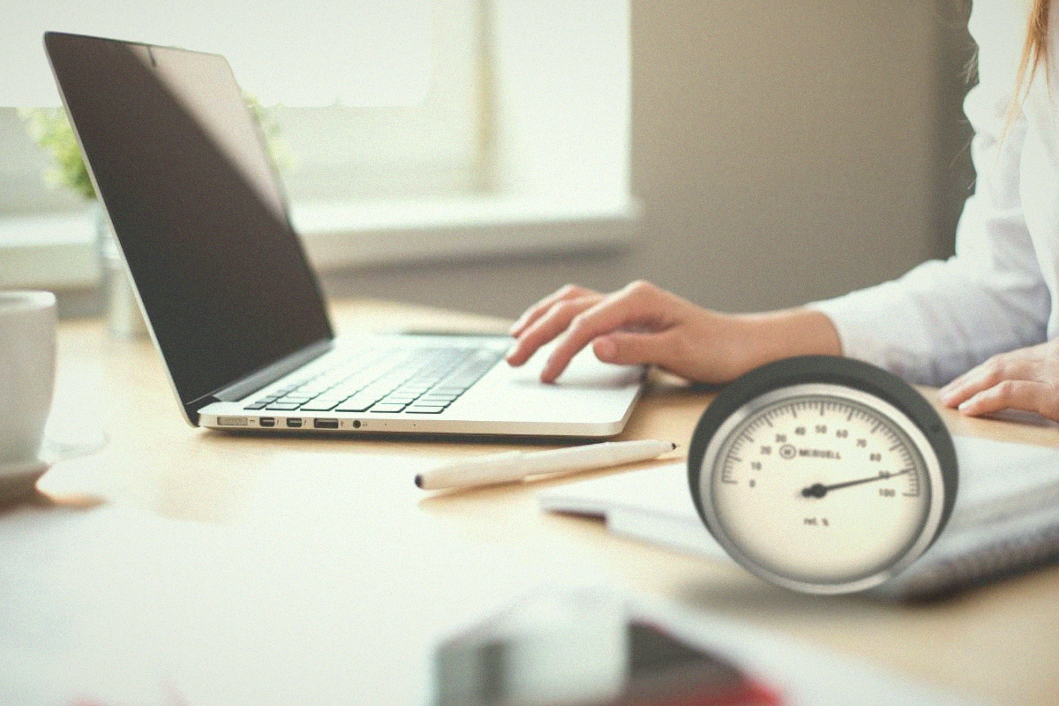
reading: 90 (%)
